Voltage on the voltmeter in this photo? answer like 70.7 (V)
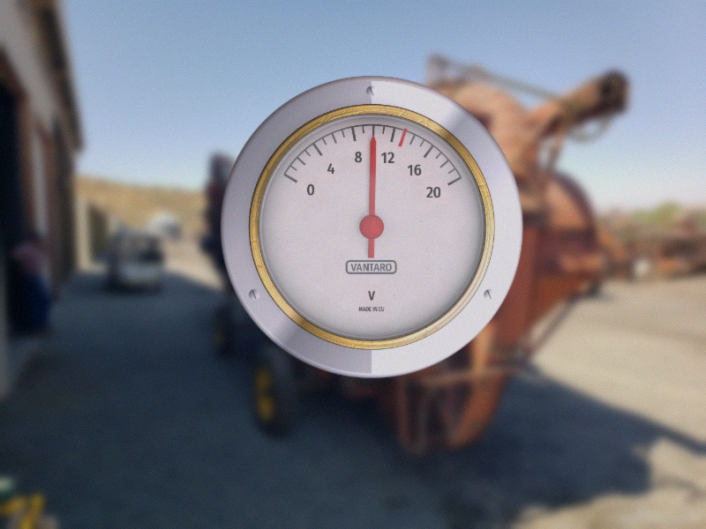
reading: 10 (V)
